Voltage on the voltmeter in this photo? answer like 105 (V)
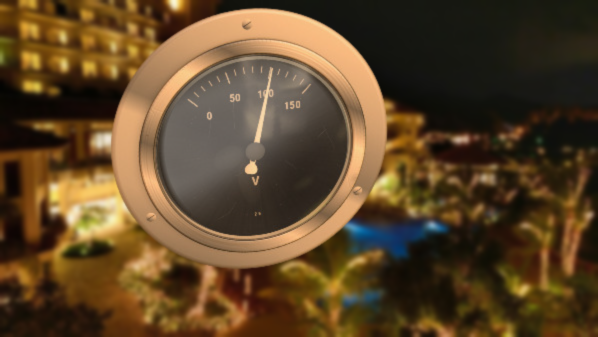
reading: 100 (V)
